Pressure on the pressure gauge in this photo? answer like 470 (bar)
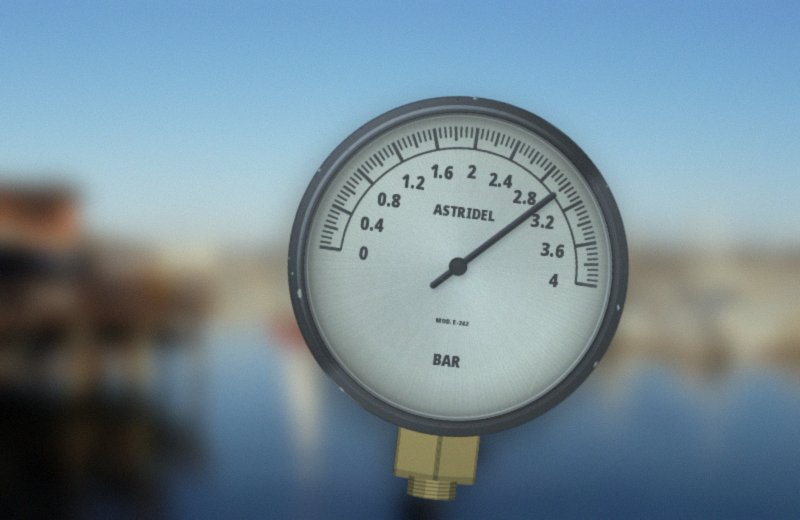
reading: 3 (bar)
